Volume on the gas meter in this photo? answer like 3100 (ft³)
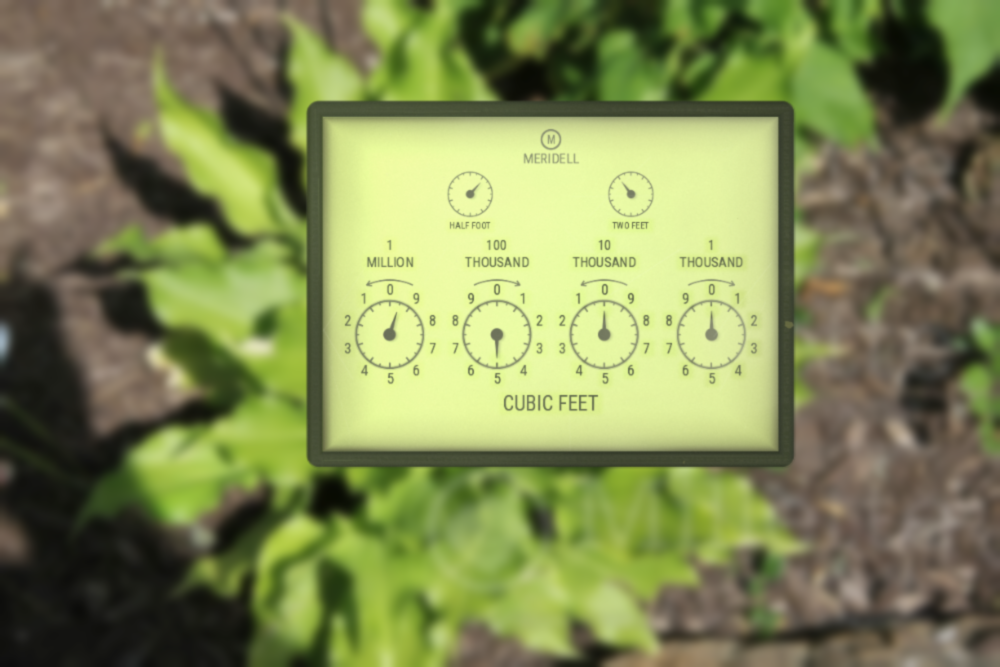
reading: 950000 (ft³)
